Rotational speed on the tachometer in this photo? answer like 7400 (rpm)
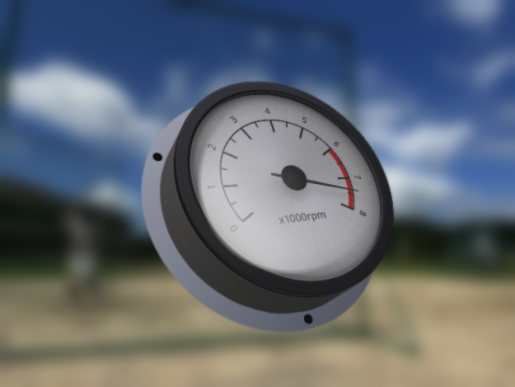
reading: 7500 (rpm)
